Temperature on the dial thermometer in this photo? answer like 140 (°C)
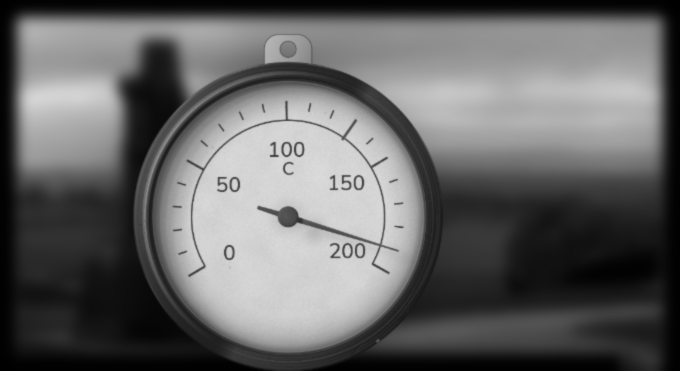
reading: 190 (°C)
